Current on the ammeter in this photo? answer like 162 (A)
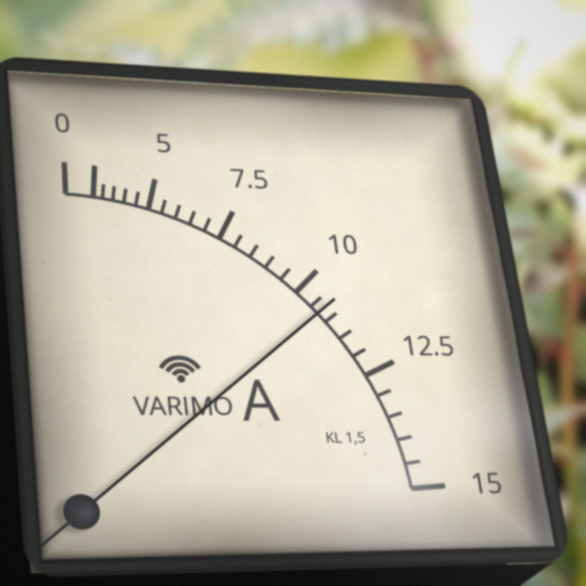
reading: 10.75 (A)
